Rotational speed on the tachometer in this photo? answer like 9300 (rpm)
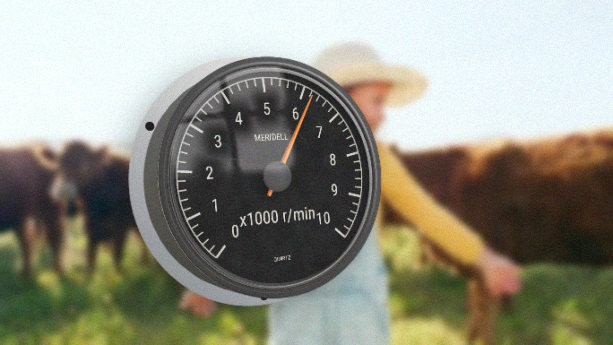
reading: 6200 (rpm)
